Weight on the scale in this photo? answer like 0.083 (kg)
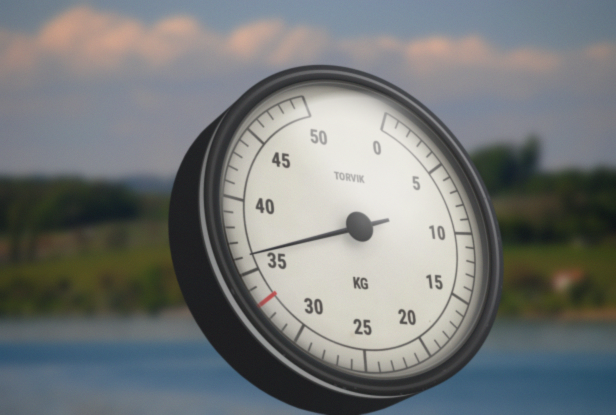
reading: 36 (kg)
